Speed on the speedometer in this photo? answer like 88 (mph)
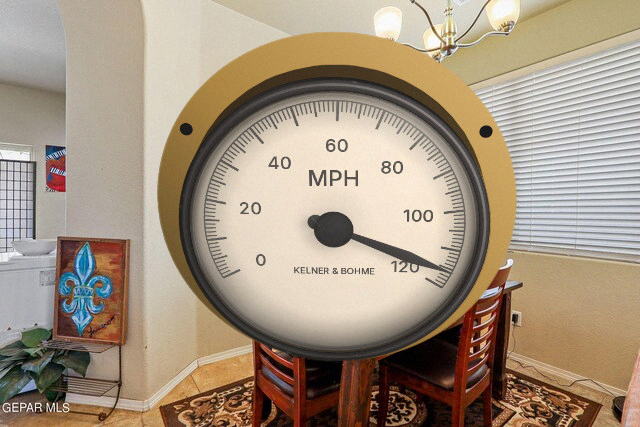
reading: 115 (mph)
